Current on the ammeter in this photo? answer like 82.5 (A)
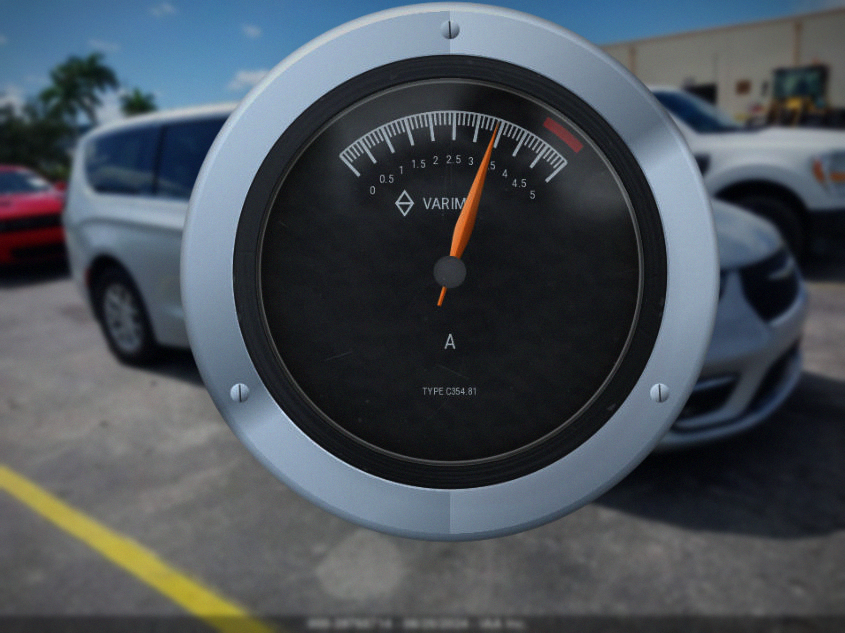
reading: 3.4 (A)
